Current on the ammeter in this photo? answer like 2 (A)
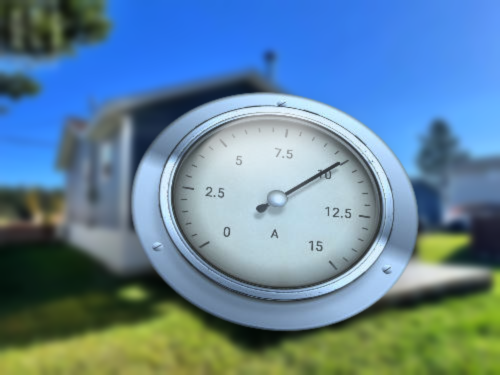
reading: 10 (A)
